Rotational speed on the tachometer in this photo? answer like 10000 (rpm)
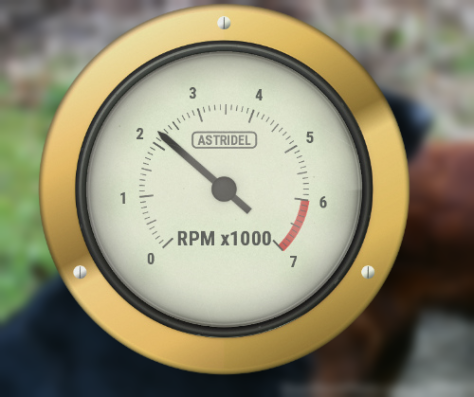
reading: 2200 (rpm)
